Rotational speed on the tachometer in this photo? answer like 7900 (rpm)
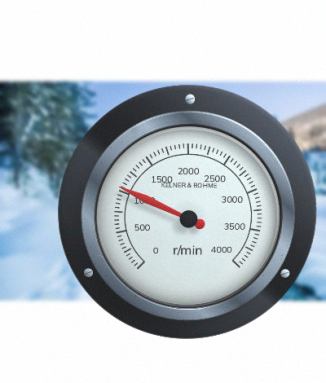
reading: 1050 (rpm)
